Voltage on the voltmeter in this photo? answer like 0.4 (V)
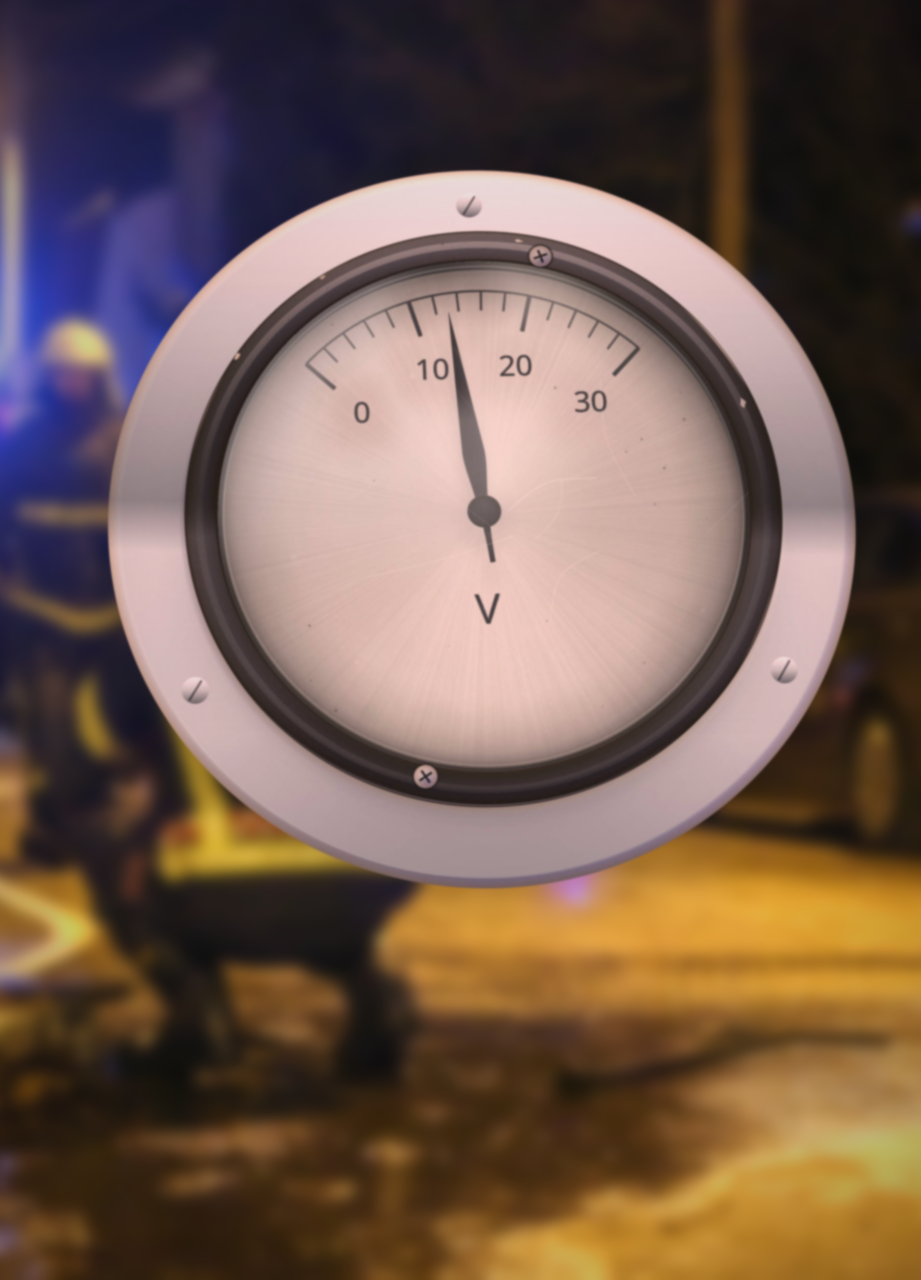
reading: 13 (V)
